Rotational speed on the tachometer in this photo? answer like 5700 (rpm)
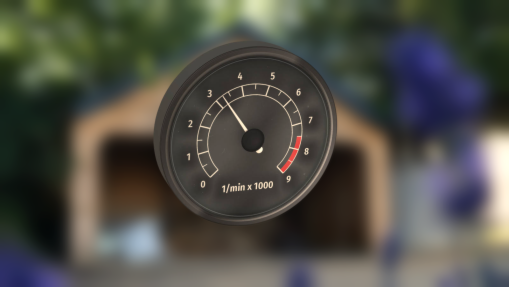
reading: 3250 (rpm)
